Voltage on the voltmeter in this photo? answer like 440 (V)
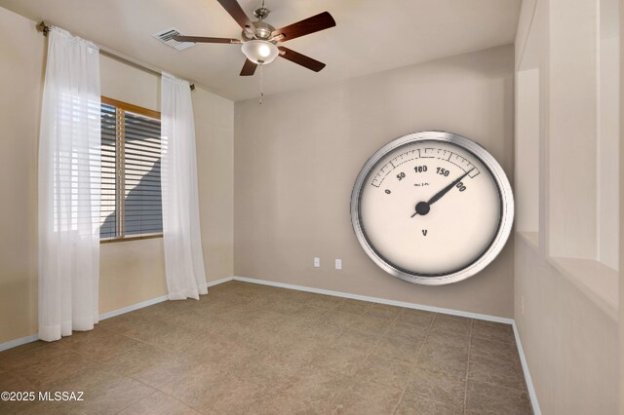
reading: 190 (V)
